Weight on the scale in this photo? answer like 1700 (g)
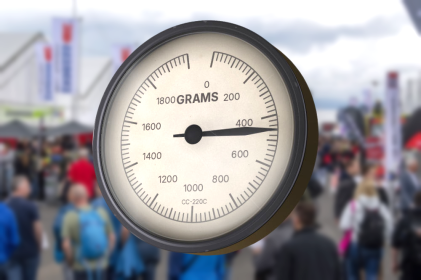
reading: 460 (g)
